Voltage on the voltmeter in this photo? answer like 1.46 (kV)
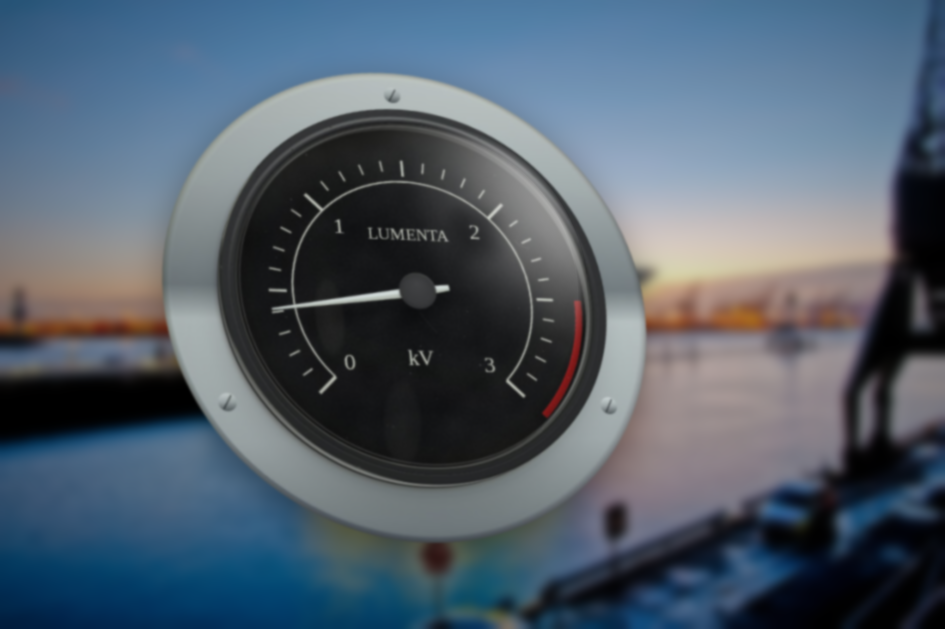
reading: 0.4 (kV)
